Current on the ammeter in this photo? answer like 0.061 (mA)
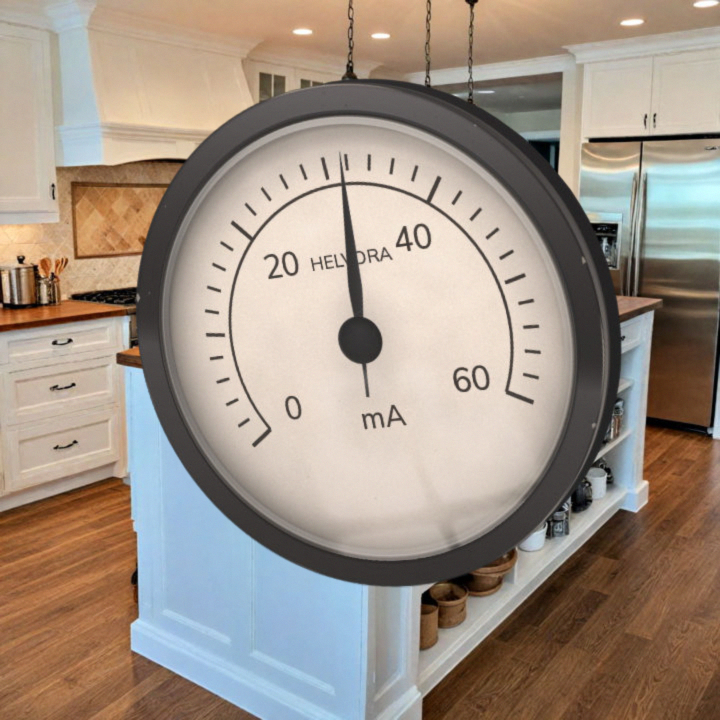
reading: 32 (mA)
